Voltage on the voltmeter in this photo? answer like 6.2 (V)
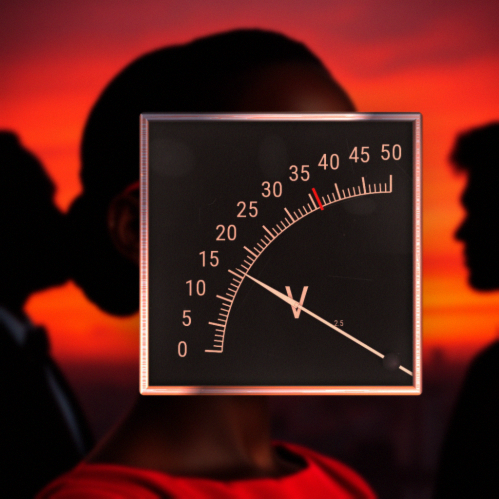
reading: 16 (V)
